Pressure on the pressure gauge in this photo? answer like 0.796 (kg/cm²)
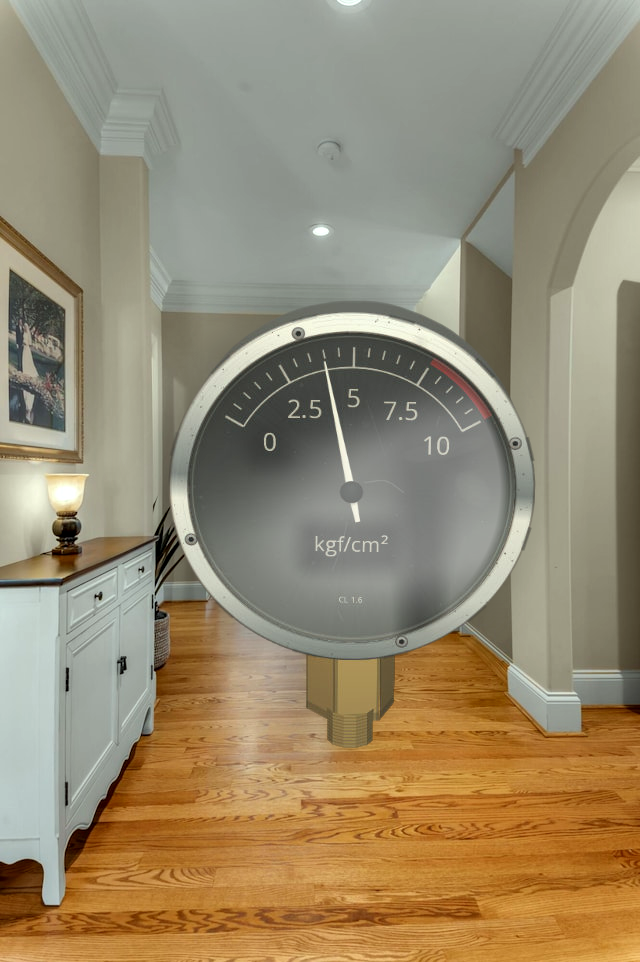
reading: 4 (kg/cm²)
